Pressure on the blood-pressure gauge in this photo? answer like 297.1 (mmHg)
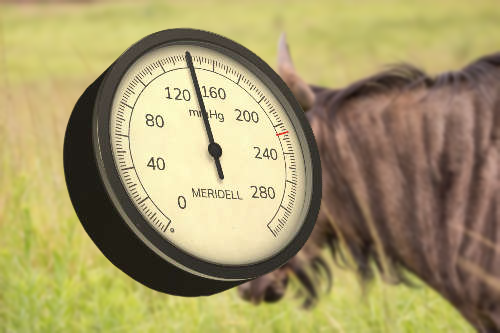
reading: 140 (mmHg)
